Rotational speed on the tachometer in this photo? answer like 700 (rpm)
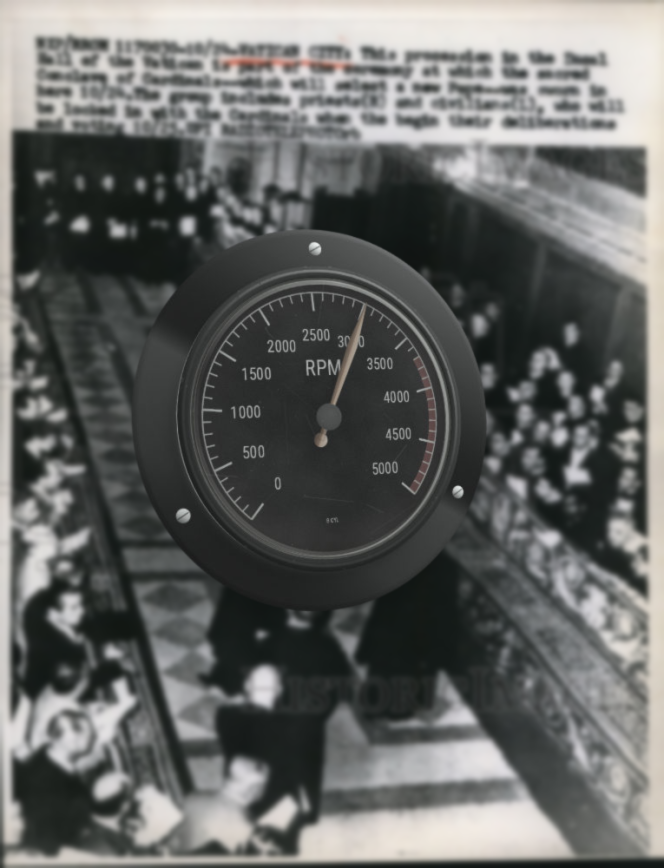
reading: 3000 (rpm)
